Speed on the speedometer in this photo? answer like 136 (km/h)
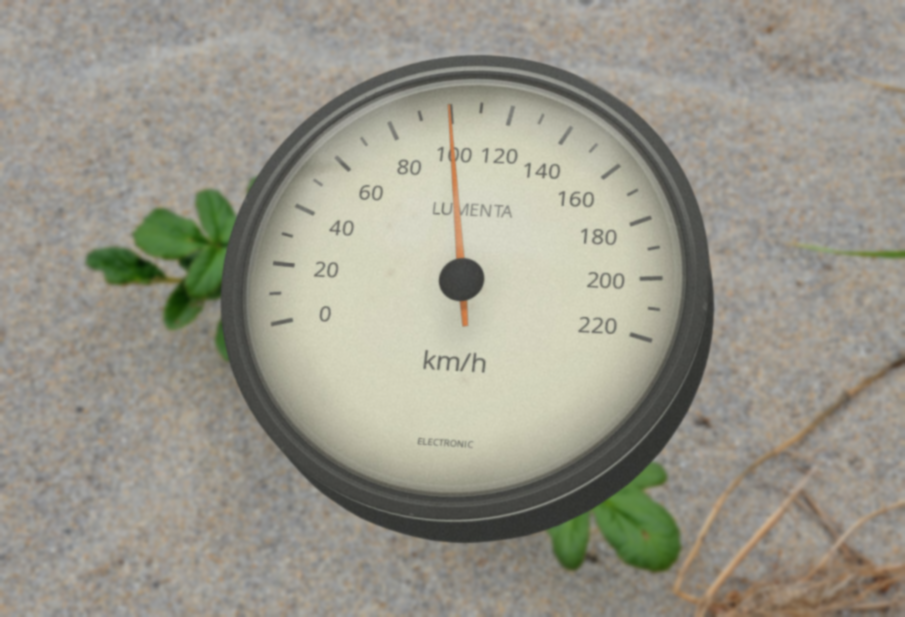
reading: 100 (km/h)
